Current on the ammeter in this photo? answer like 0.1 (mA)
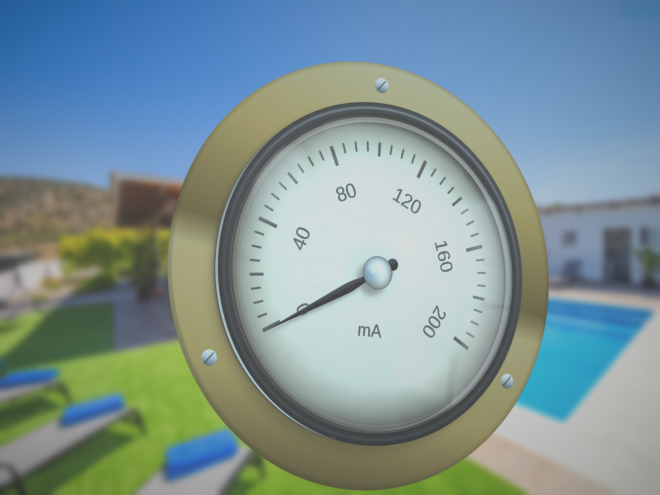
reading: 0 (mA)
